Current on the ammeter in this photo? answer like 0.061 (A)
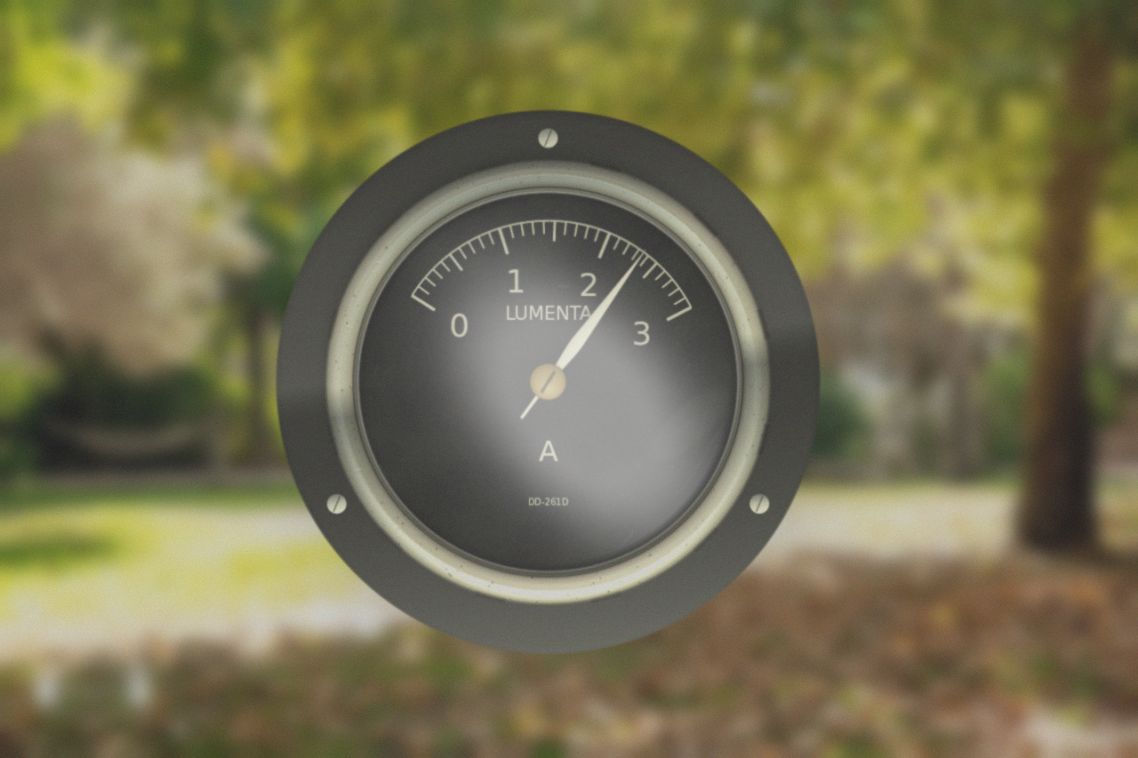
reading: 2.35 (A)
